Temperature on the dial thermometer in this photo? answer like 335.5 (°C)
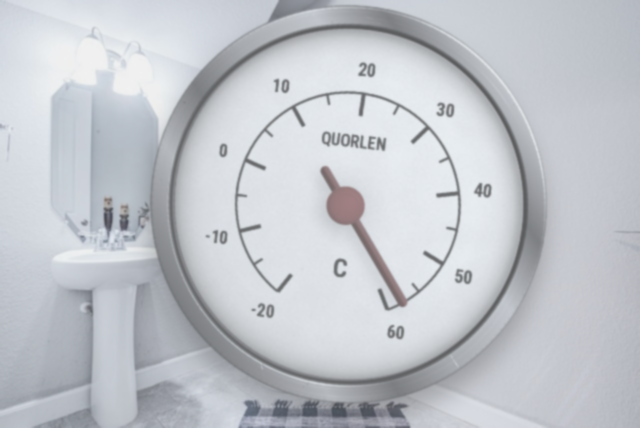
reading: 57.5 (°C)
